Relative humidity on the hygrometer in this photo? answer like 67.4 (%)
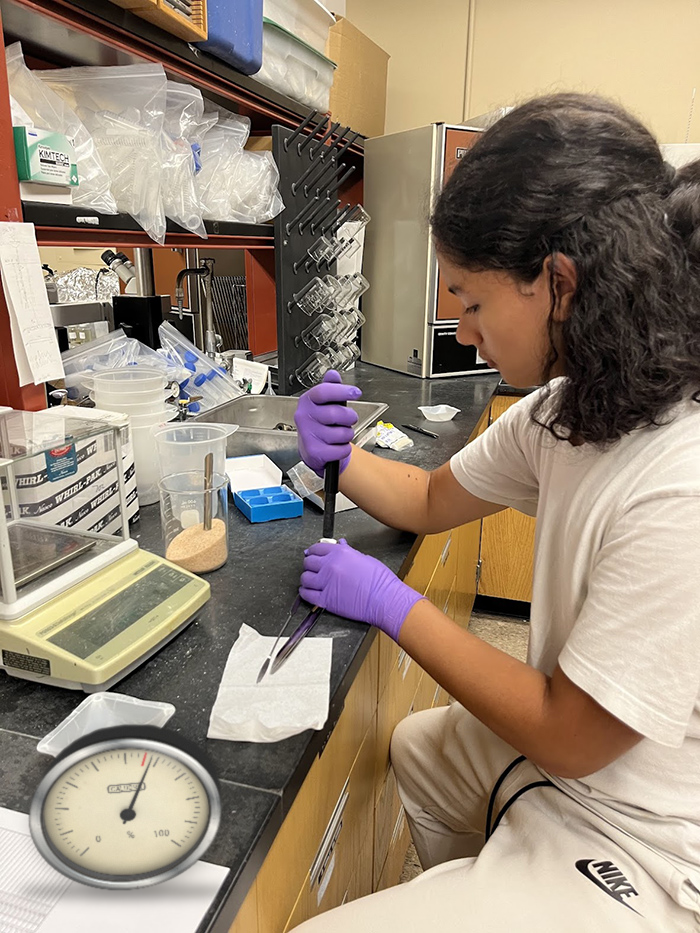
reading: 58 (%)
